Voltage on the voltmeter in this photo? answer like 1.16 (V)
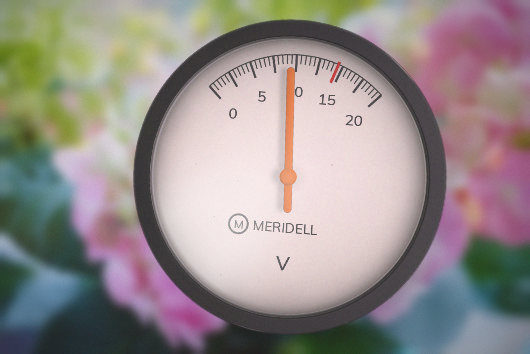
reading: 9.5 (V)
